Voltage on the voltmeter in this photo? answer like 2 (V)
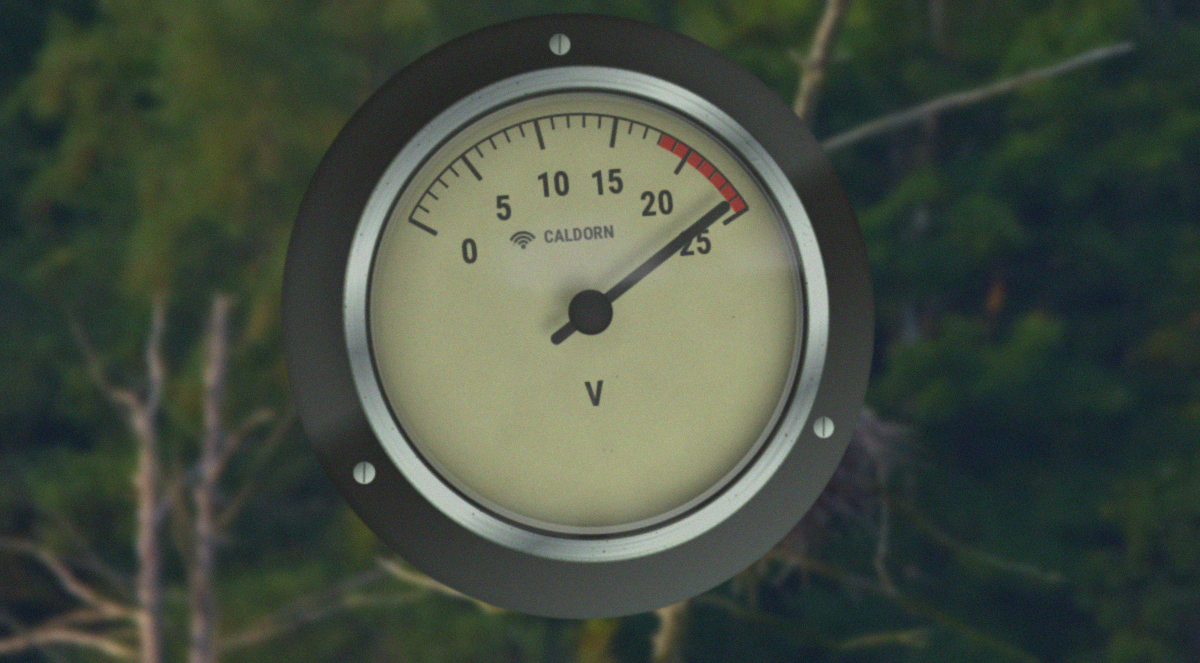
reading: 24 (V)
